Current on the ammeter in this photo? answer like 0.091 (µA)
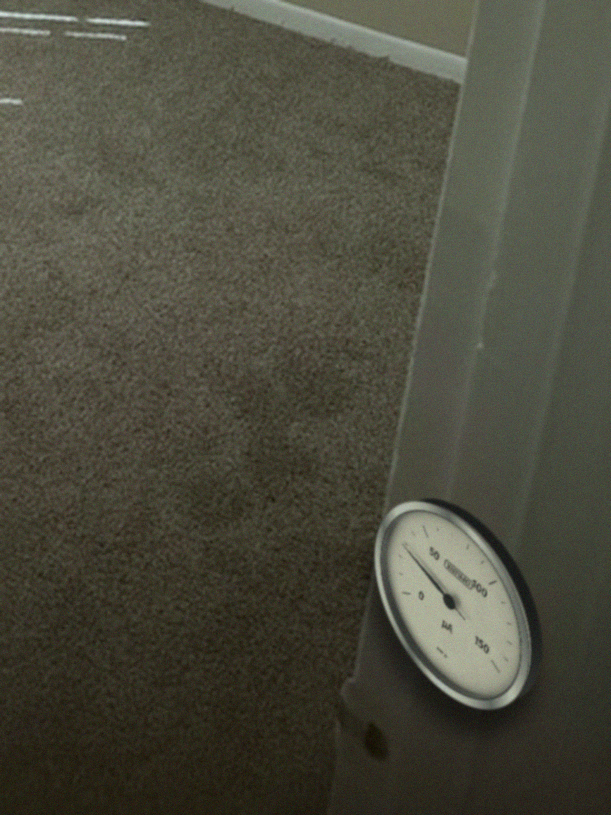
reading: 30 (µA)
